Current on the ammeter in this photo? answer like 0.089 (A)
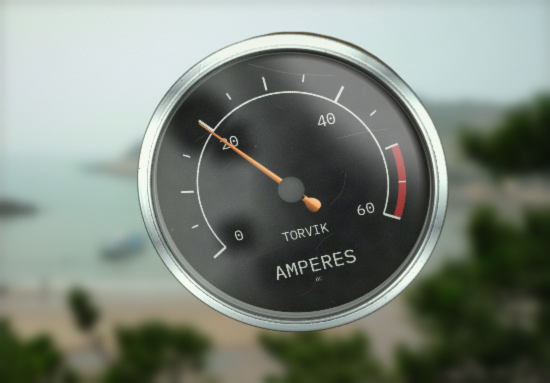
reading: 20 (A)
